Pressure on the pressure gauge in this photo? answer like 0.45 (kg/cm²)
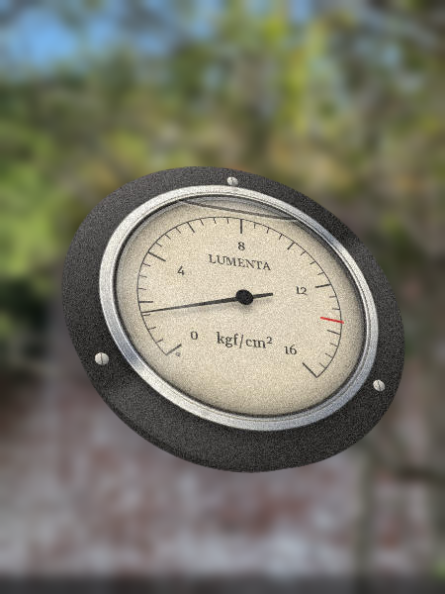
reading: 1.5 (kg/cm²)
